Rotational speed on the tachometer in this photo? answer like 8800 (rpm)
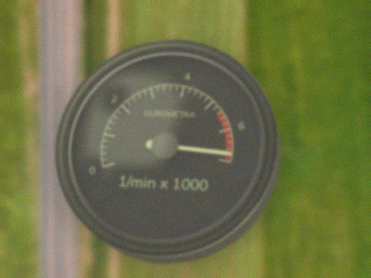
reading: 6800 (rpm)
